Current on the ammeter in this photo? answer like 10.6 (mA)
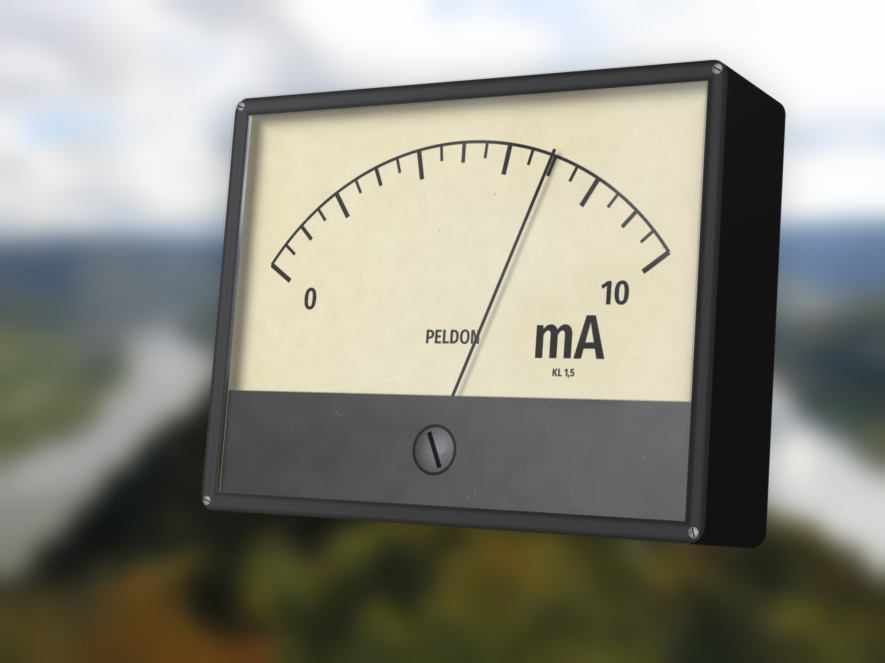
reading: 7 (mA)
